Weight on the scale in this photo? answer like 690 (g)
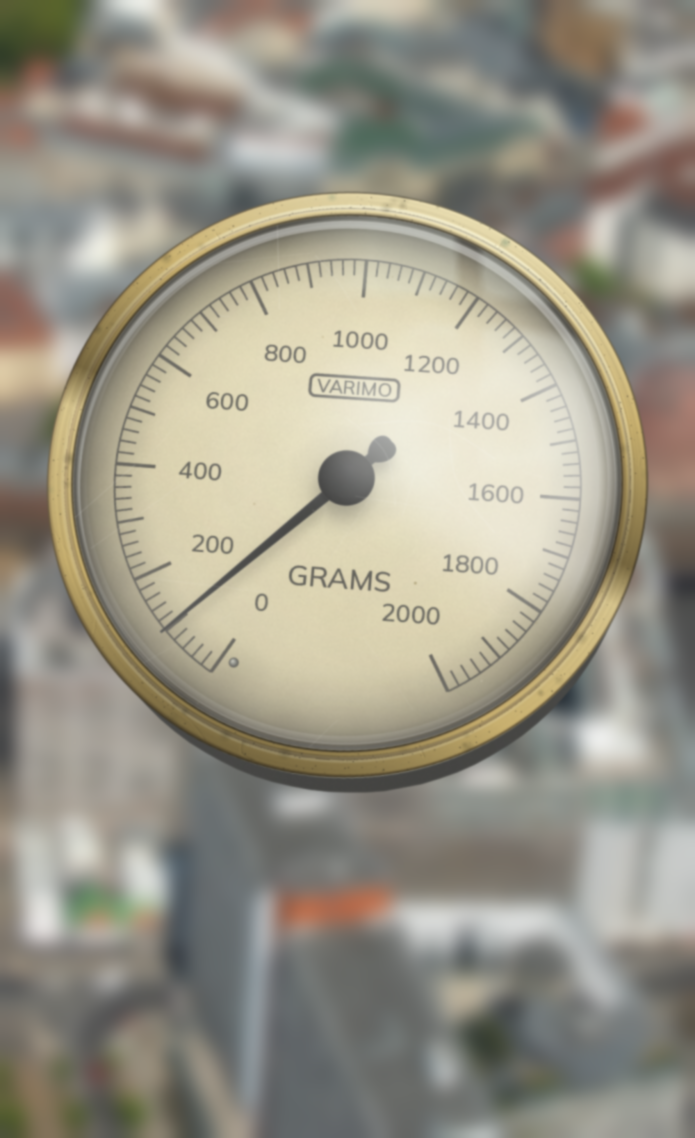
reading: 100 (g)
